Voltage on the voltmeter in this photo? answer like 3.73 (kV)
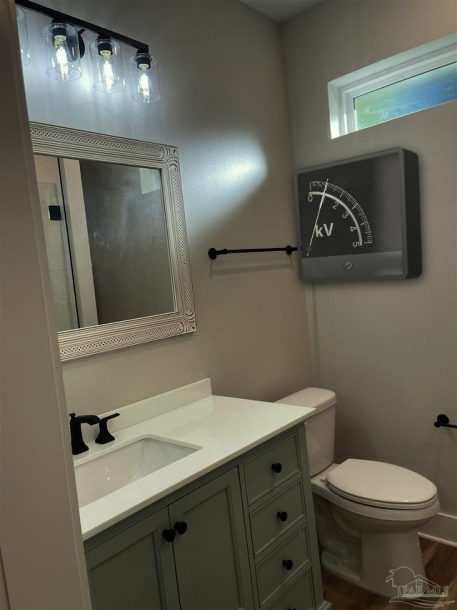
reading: 1 (kV)
